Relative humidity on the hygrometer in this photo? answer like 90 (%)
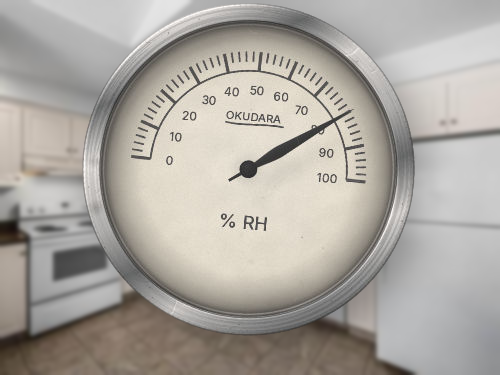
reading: 80 (%)
